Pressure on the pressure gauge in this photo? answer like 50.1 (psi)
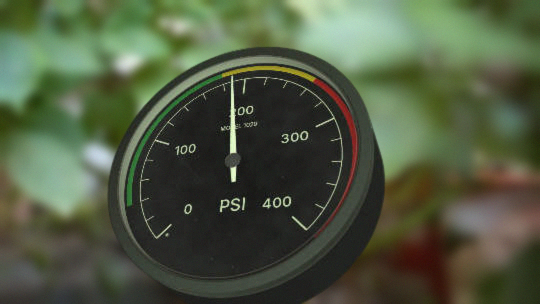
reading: 190 (psi)
